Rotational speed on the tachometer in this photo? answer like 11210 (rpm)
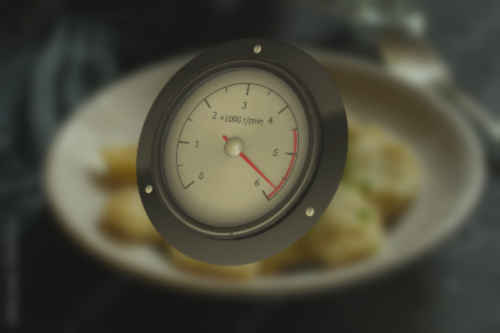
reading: 5750 (rpm)
